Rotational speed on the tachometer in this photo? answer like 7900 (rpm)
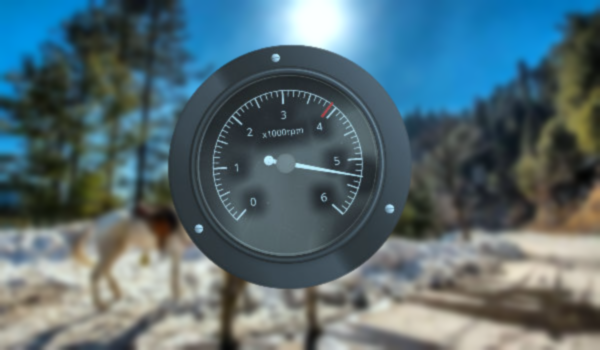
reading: 5300 (rpm)
